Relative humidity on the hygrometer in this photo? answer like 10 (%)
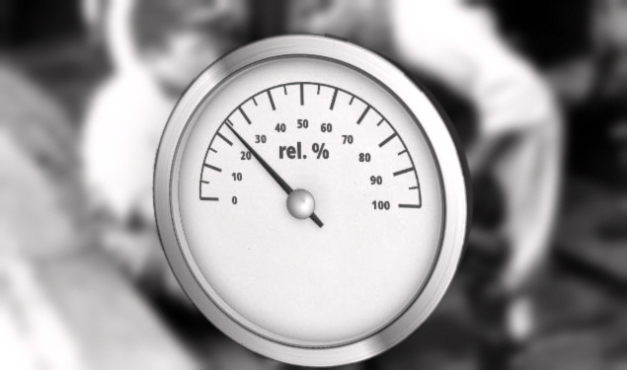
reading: 25 (%)
